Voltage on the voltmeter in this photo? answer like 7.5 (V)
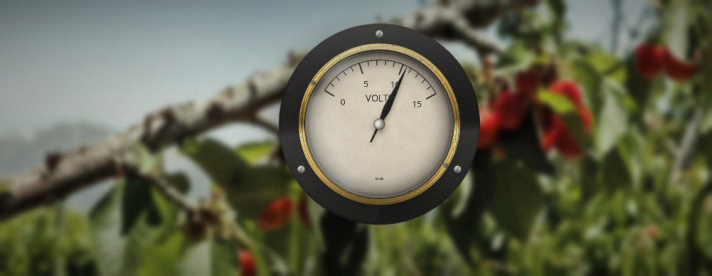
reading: 10.5 (V)
